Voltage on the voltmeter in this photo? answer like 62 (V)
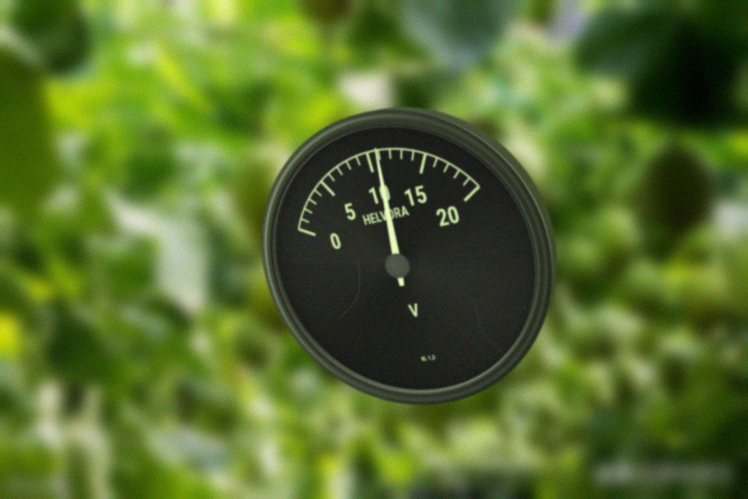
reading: 11 (V)
